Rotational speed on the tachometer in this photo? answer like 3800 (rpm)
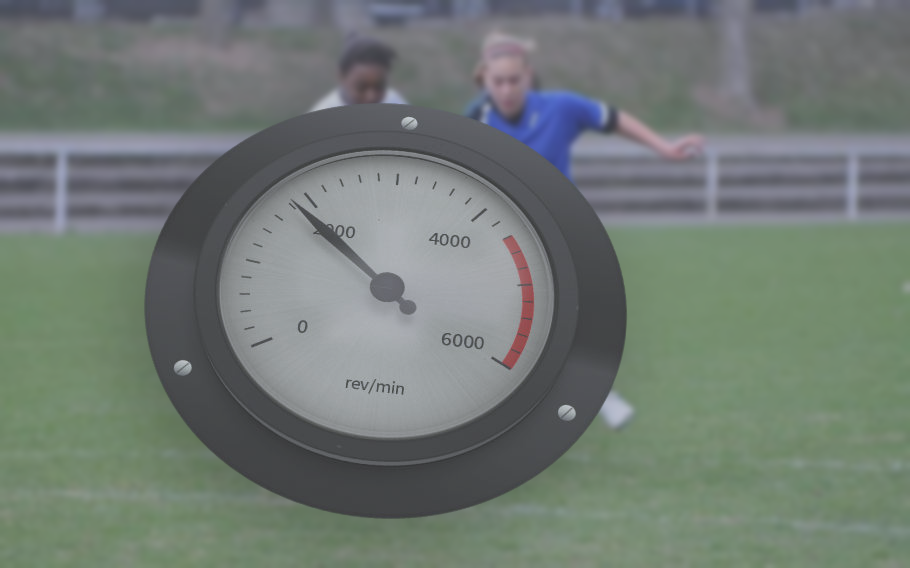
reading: 1800 (rpm)
